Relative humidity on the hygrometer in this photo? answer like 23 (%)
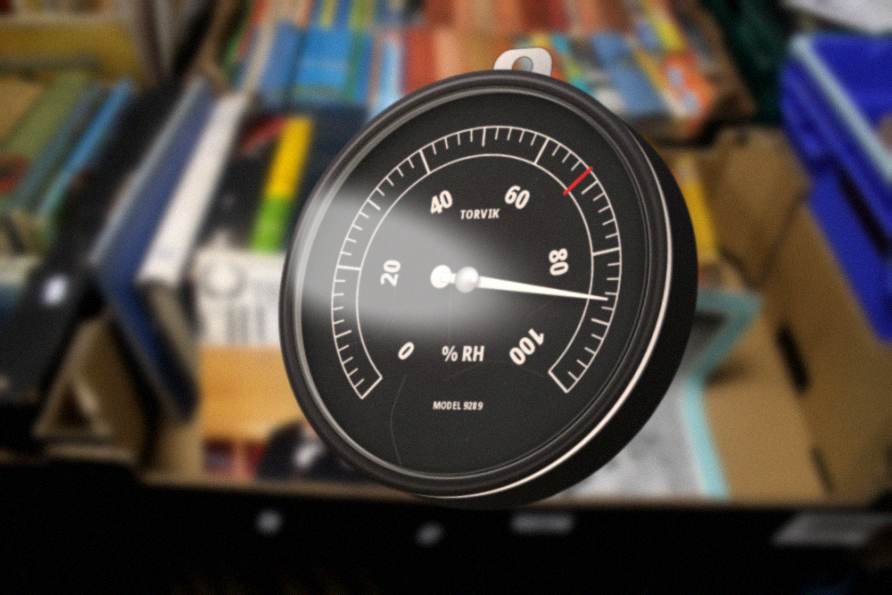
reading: 87 (%)
